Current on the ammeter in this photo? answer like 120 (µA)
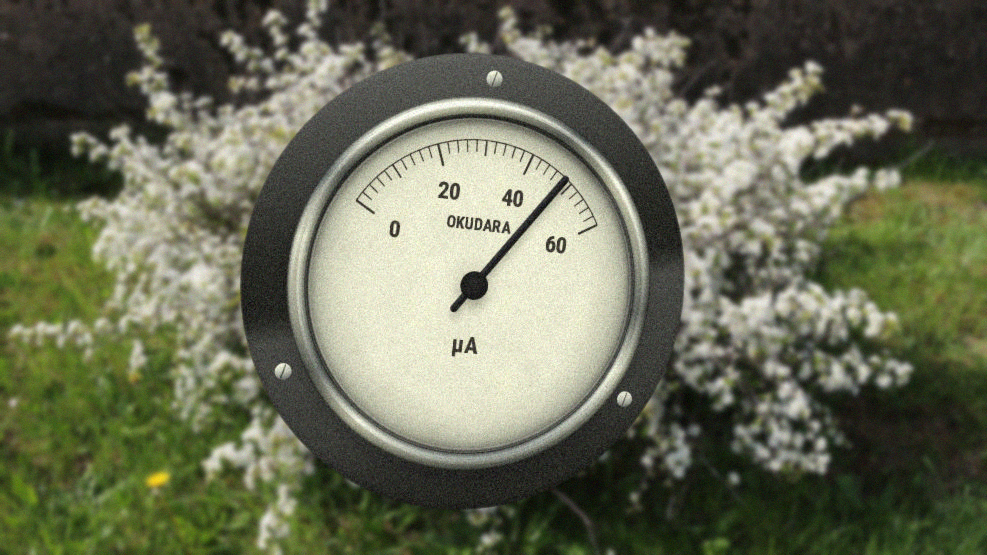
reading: 48 (µA)
